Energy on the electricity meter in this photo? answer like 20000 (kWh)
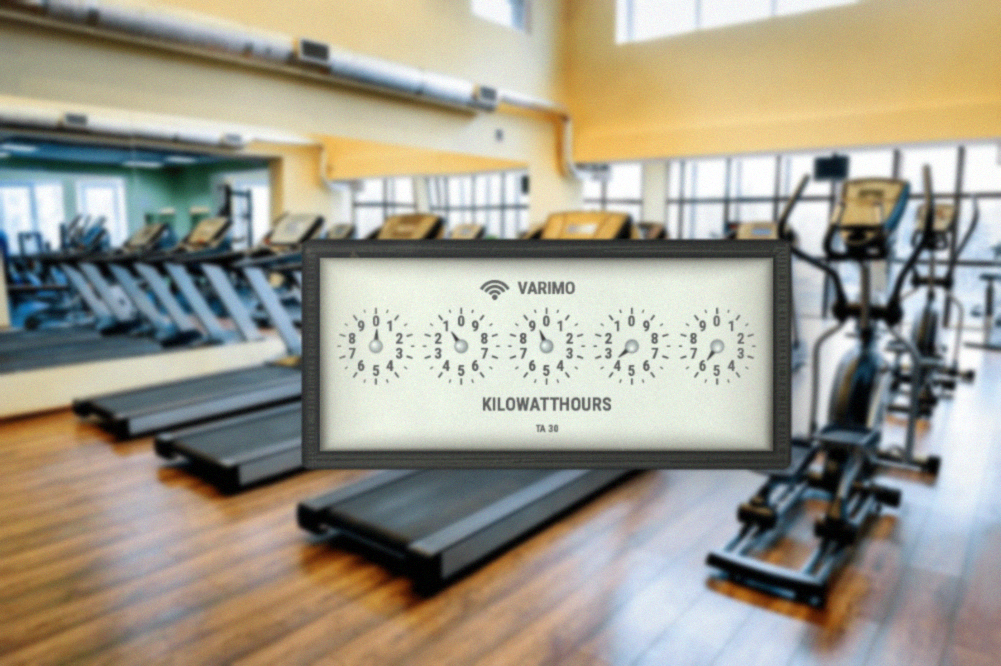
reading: 936 (kWh)
